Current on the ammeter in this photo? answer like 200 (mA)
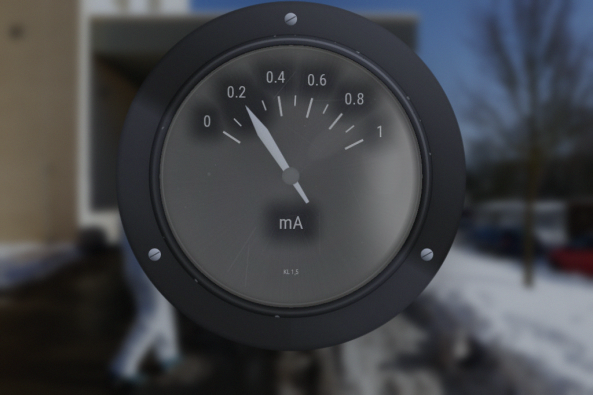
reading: 0.2 (mA)
